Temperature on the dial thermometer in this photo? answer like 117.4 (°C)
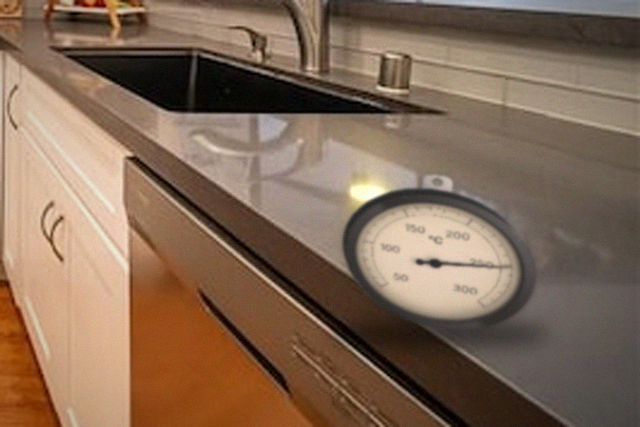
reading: 250 (°C)
